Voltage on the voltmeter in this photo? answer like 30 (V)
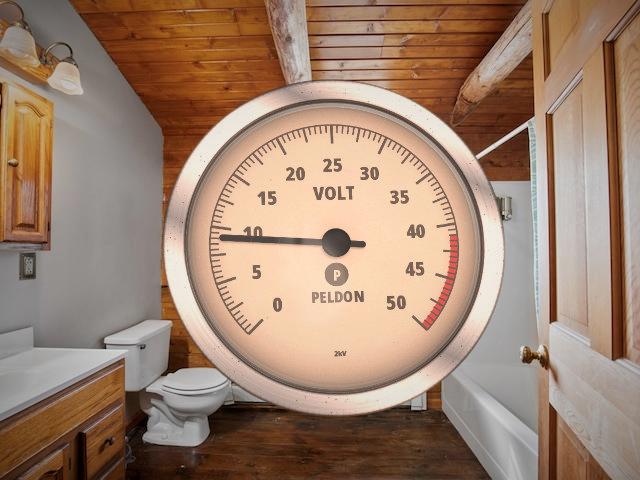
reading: 9 (V)
